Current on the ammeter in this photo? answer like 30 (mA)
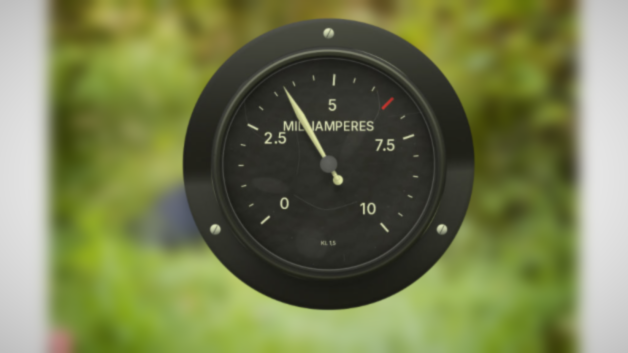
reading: 3.75 (mA)
